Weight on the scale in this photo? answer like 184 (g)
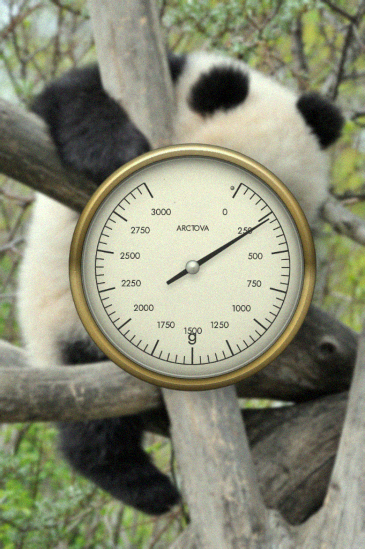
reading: 275 (g)
